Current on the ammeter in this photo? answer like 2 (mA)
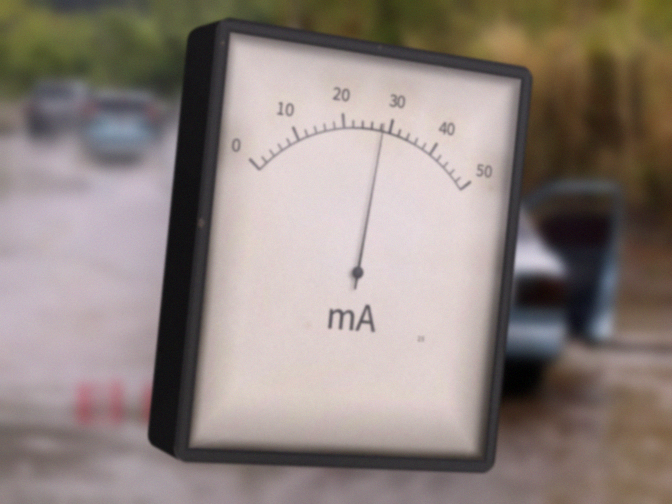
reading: 28 (mA)
